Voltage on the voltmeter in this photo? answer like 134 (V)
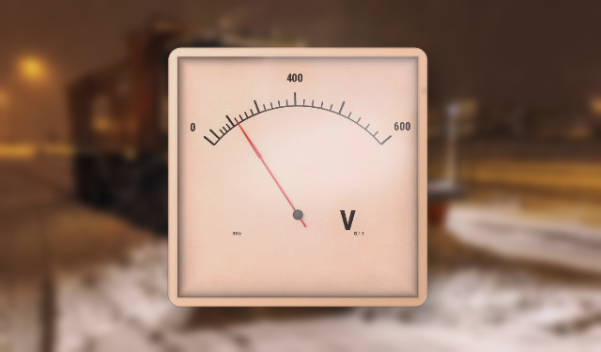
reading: 220 (V)
